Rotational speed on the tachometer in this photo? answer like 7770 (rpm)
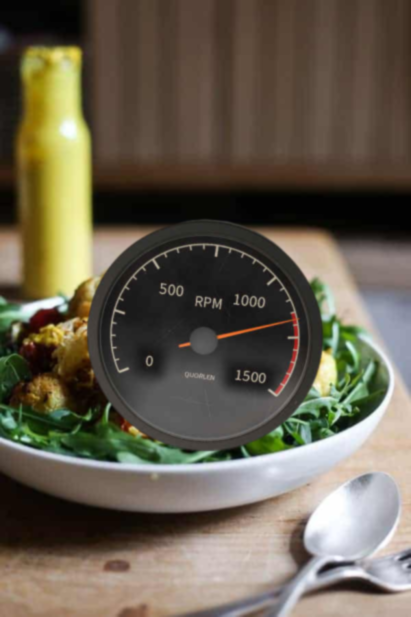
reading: 1175 (rpm)
